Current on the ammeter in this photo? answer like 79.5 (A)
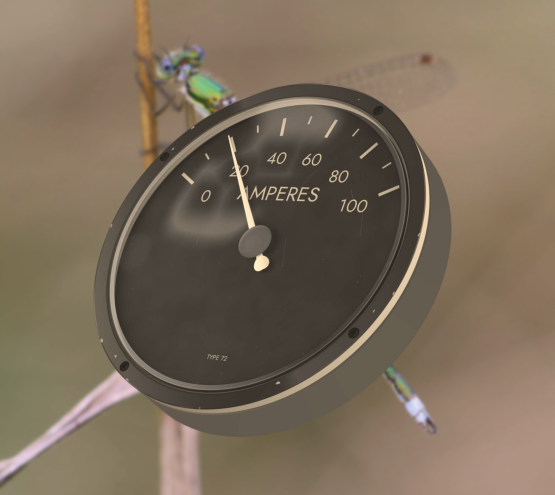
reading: 20 (A)
